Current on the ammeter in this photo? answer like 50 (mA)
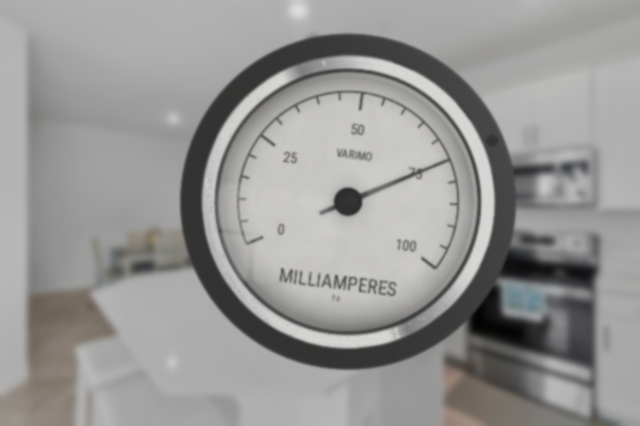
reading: 75 (mA)
